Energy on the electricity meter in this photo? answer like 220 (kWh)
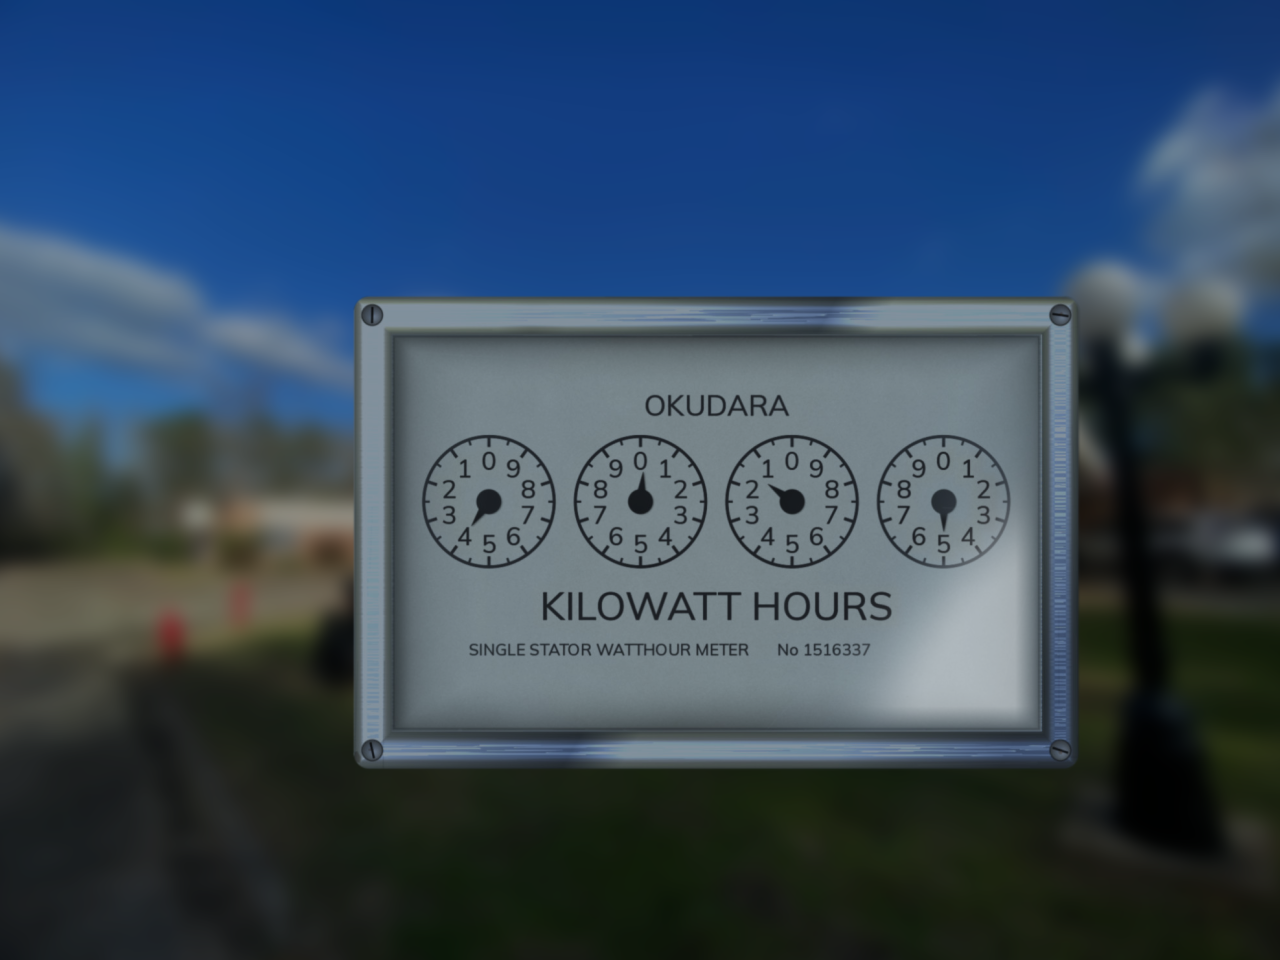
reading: 4015 (kWh)
